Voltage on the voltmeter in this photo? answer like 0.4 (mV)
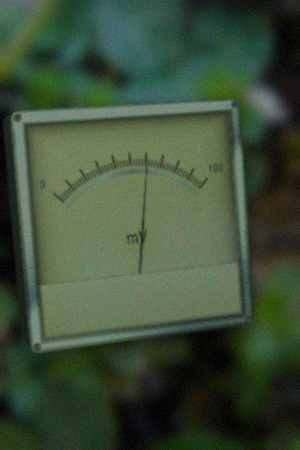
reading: 60 (mV)
